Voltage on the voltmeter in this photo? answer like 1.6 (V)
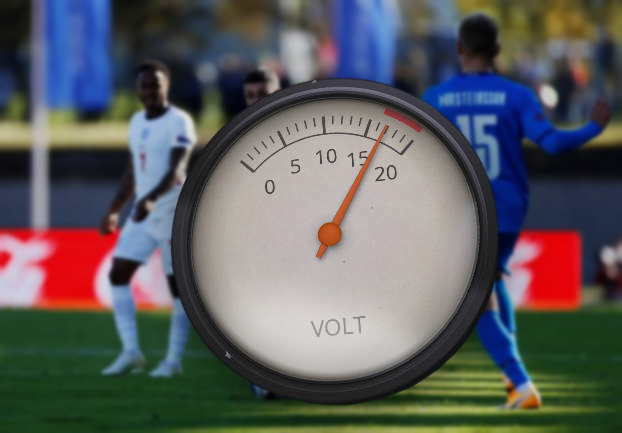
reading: 17 (V)
